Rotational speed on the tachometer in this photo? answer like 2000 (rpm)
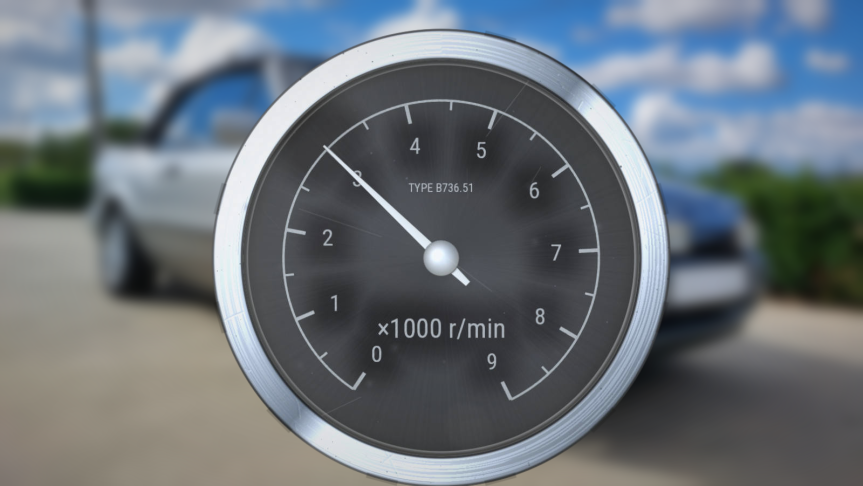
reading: 3000 (rpm)
